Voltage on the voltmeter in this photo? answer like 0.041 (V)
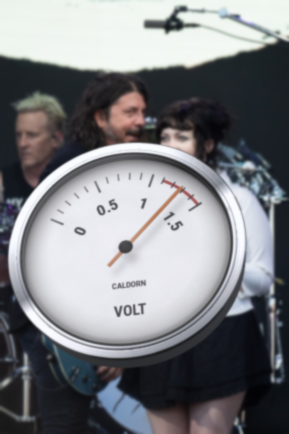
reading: 1.3 (V)
